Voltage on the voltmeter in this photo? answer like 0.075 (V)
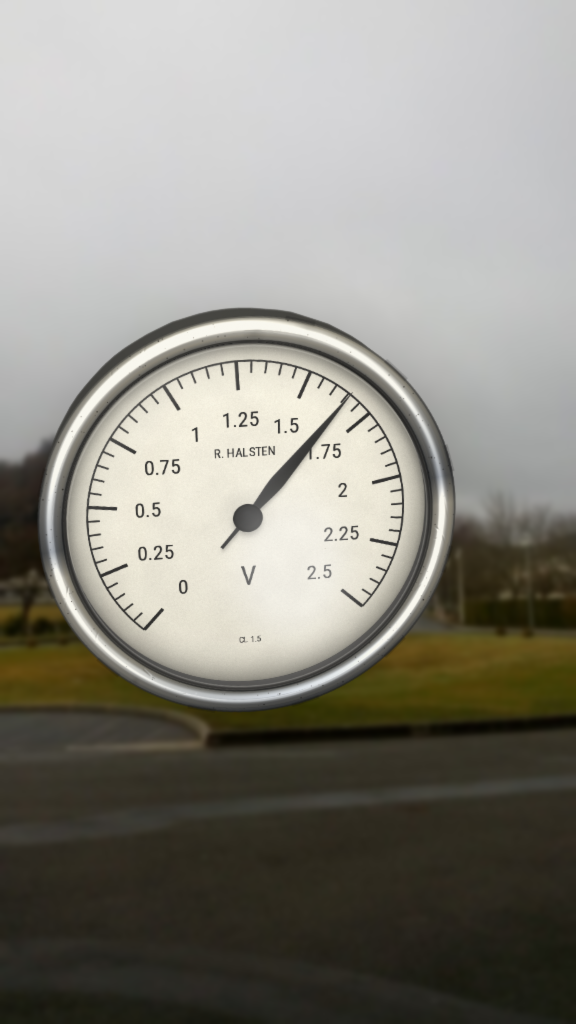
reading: 1.65 (V)
